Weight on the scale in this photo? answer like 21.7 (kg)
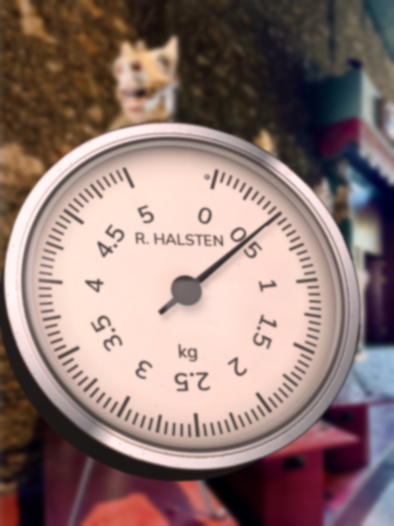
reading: 0.5 (kg)
